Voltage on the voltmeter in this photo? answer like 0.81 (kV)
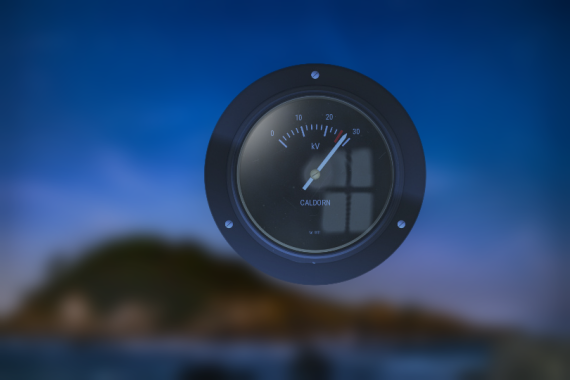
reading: 28 (kV)
